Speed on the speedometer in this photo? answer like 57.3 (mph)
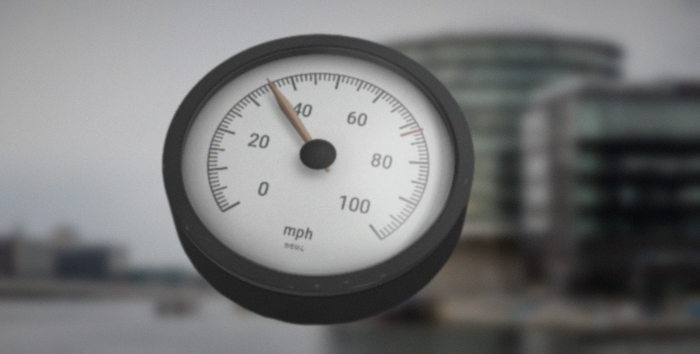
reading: 35 (mph)
